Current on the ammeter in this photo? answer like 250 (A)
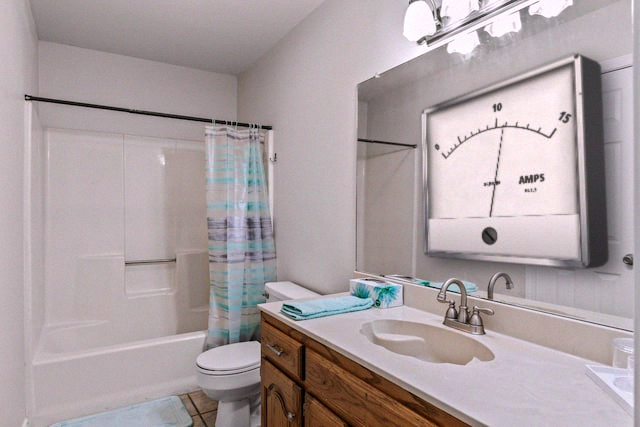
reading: 11 (A)
